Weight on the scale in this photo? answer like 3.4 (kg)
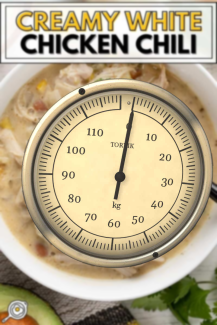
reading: 0 (kg)
